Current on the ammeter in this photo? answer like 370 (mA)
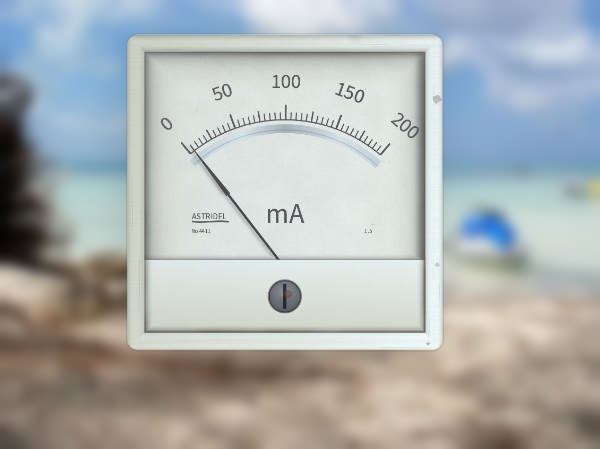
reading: 5 (mA)
